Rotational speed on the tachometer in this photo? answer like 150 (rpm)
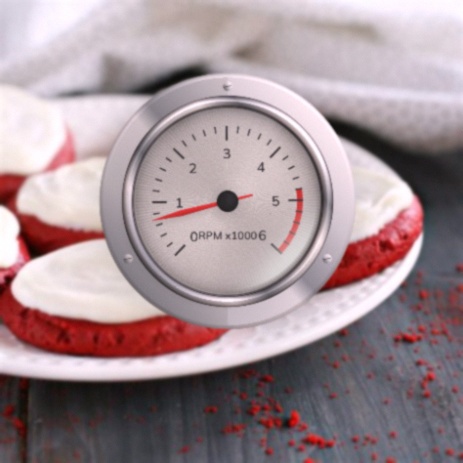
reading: 700 (rpm)
